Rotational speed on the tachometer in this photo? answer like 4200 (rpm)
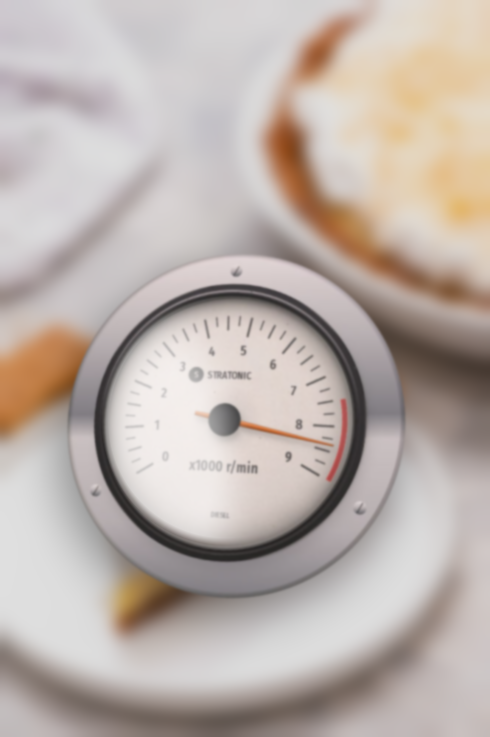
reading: 8375 (rpm)
